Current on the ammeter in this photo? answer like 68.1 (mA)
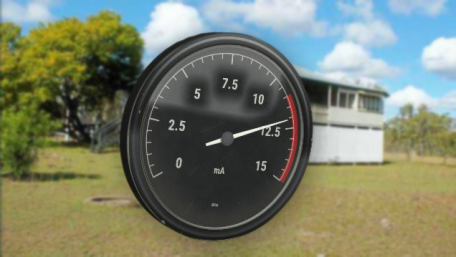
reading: 12 (mA)
